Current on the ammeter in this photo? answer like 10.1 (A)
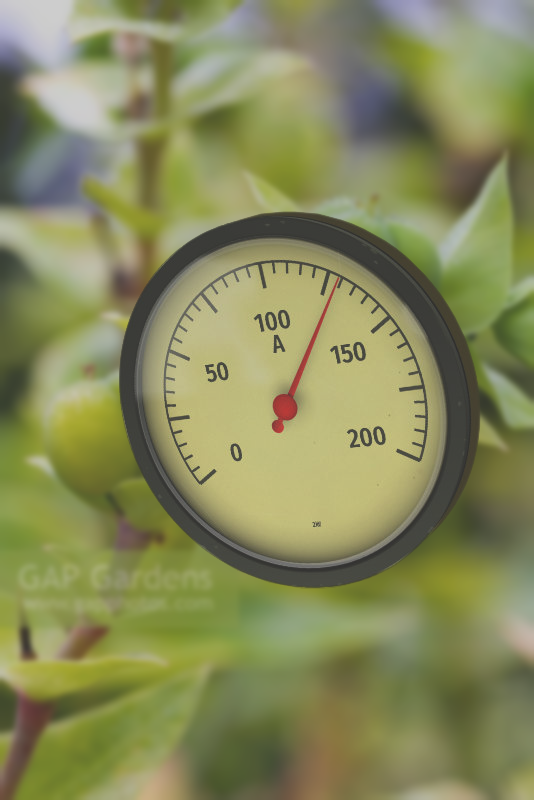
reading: 130 (A)
